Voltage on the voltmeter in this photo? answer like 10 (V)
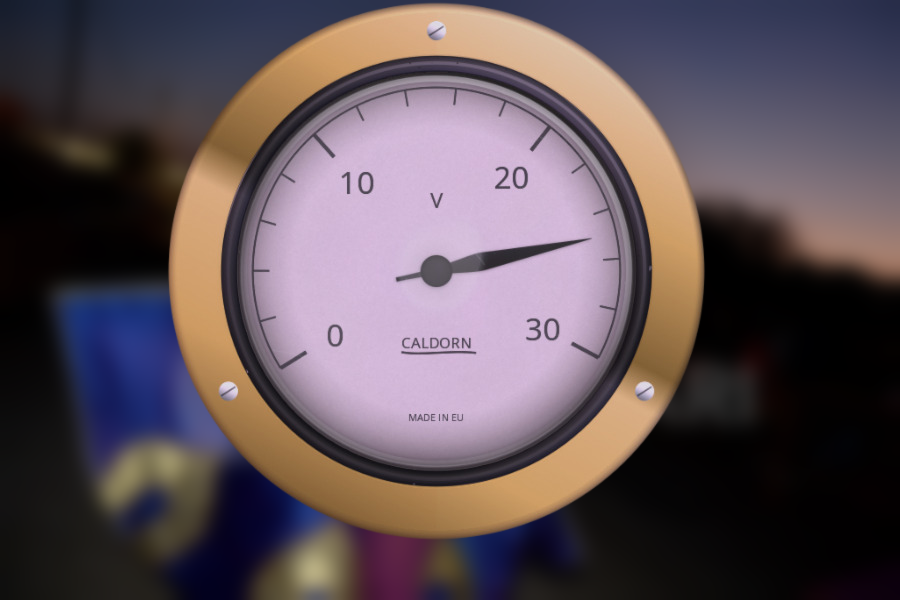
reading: 25 (V)
